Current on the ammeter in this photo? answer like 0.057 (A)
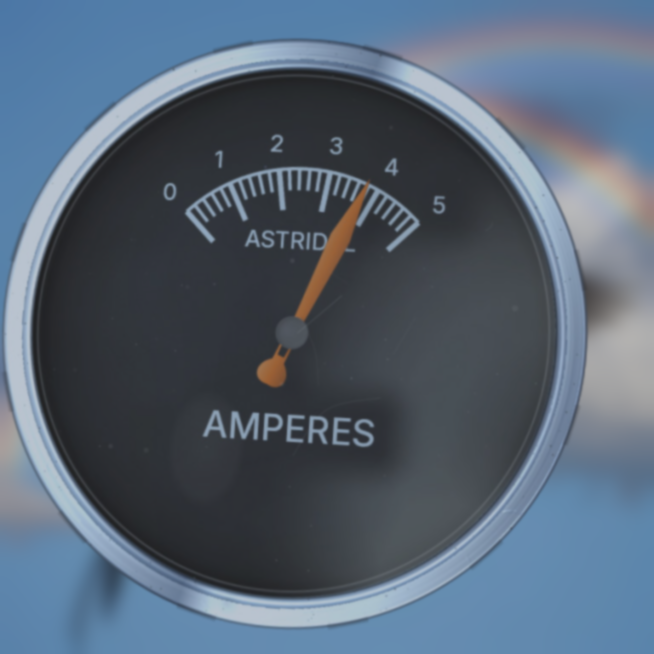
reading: 3.8 (A)
